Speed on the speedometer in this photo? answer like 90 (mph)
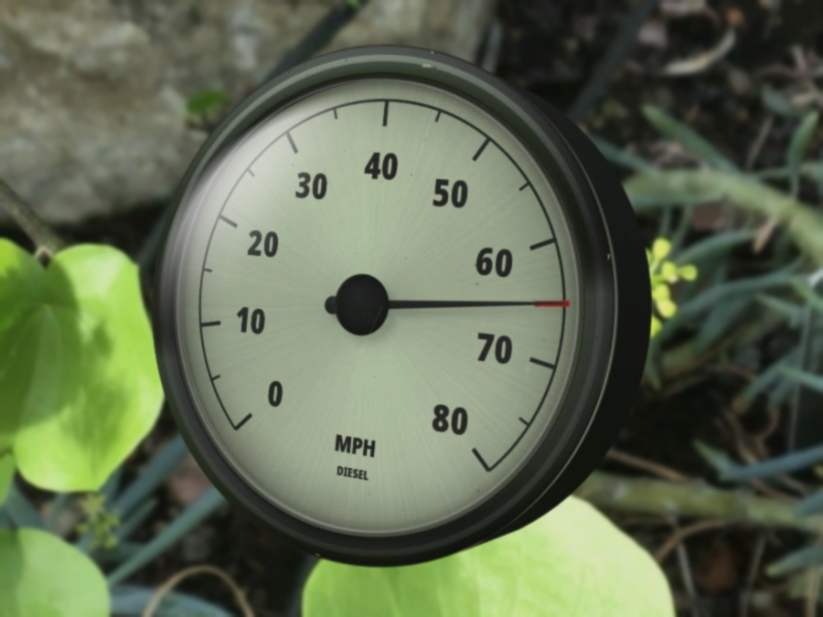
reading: 65 (mph)
